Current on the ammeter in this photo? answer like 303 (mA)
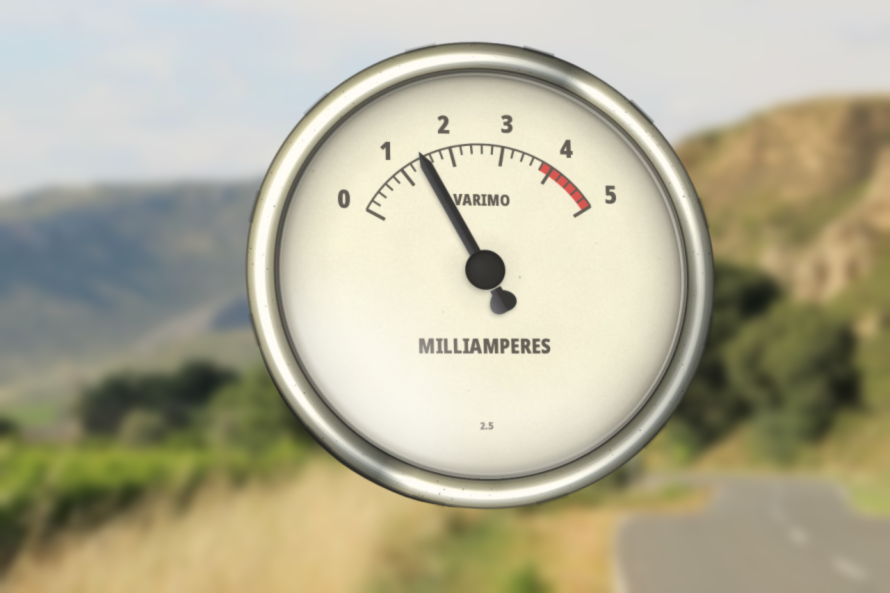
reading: 1.4 (mA)
